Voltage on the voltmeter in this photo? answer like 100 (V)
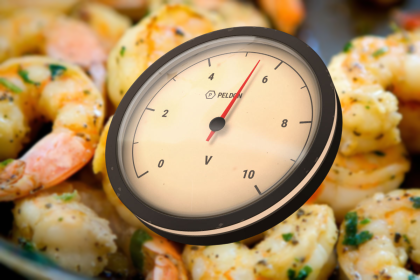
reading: 5.5 (V)
